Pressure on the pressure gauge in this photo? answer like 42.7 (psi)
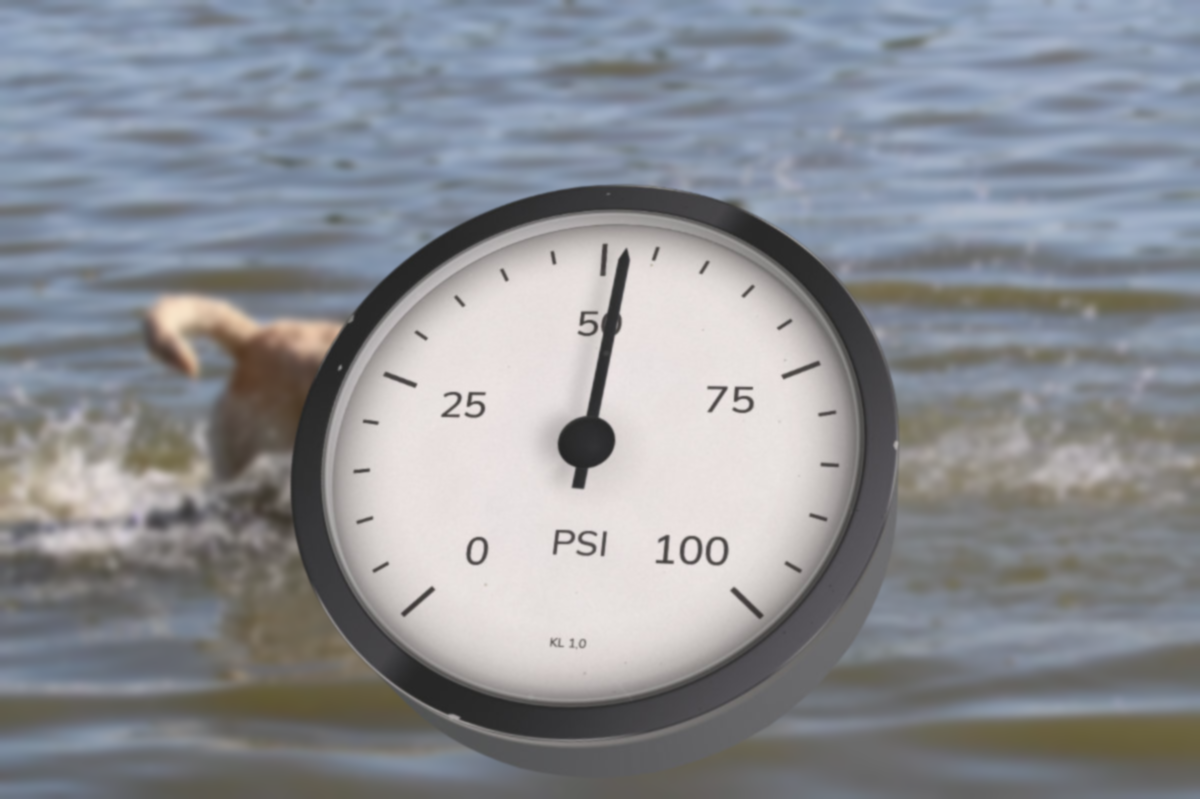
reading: 52.5 (psi)
